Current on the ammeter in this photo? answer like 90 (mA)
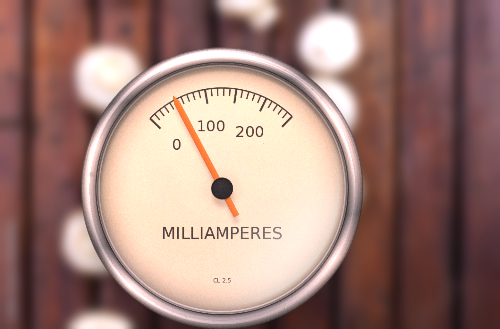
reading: 50 (mA)
